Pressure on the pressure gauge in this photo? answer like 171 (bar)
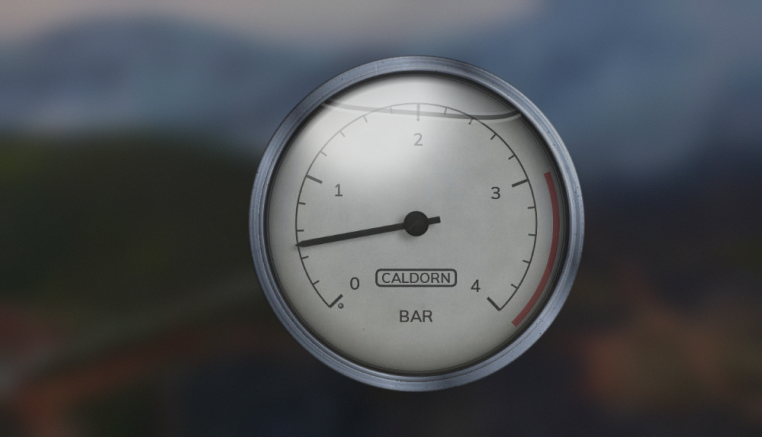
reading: 0.5 (bar)
